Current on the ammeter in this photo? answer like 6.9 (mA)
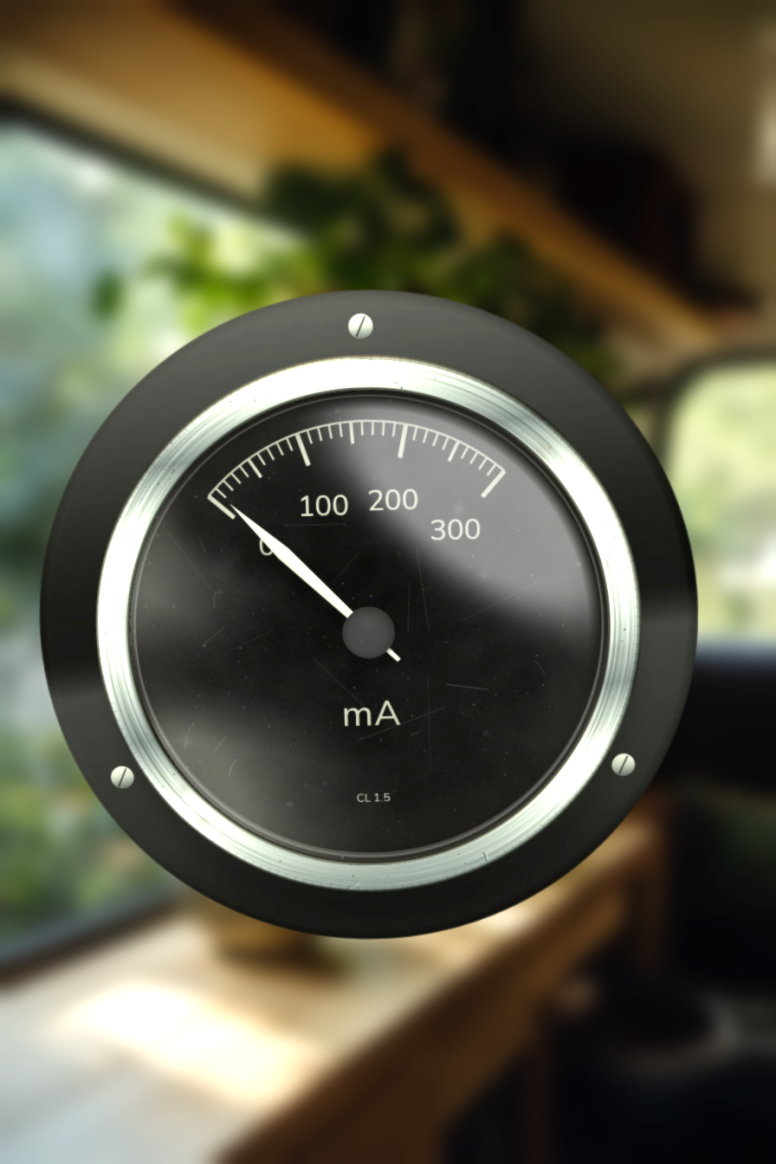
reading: 10 (mA)
